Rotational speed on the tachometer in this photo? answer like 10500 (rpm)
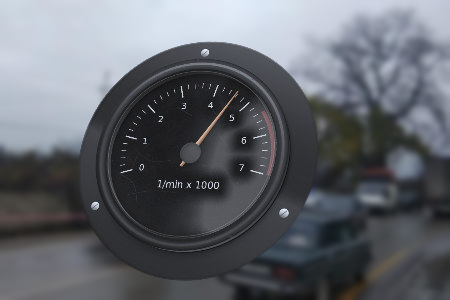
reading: 4600 (rpm)
